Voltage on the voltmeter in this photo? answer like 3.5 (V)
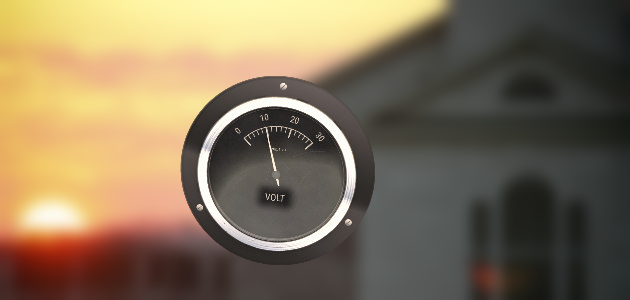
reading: 10 (V)
